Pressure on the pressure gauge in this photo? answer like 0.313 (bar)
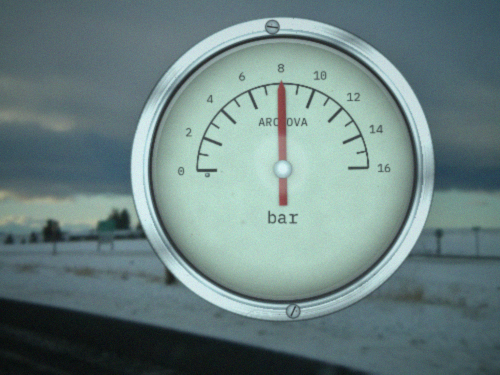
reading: 8 (bar)
